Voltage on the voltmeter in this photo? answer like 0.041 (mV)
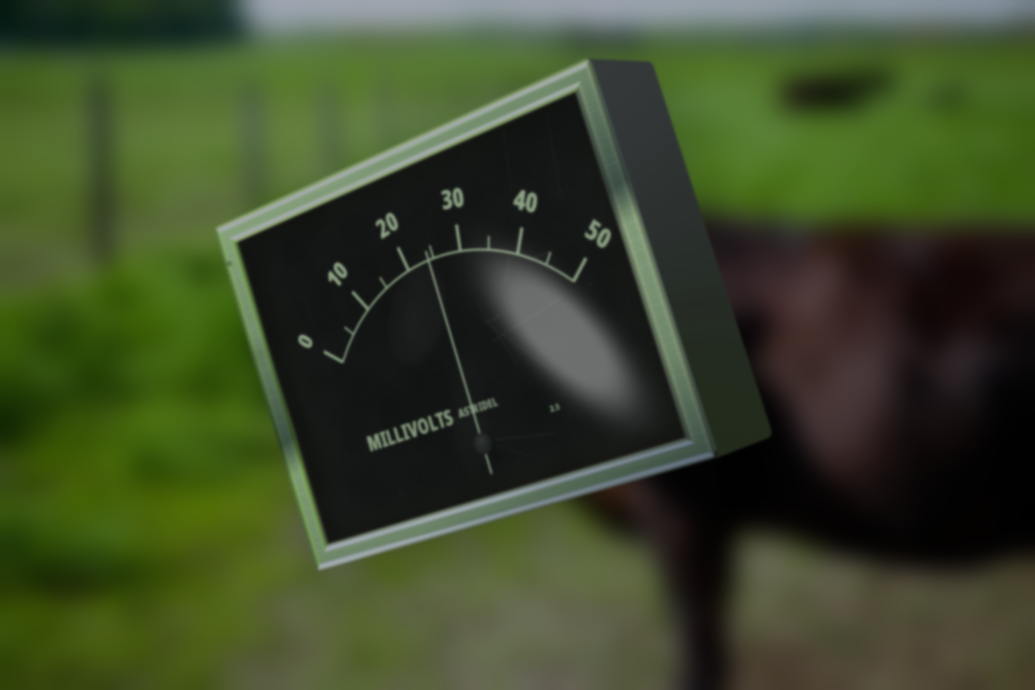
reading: 25 (mV)
